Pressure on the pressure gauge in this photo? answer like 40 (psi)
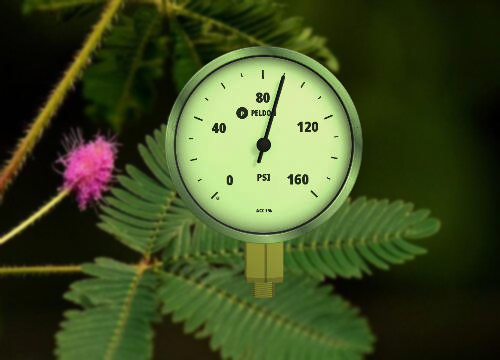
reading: 90 (psi)
